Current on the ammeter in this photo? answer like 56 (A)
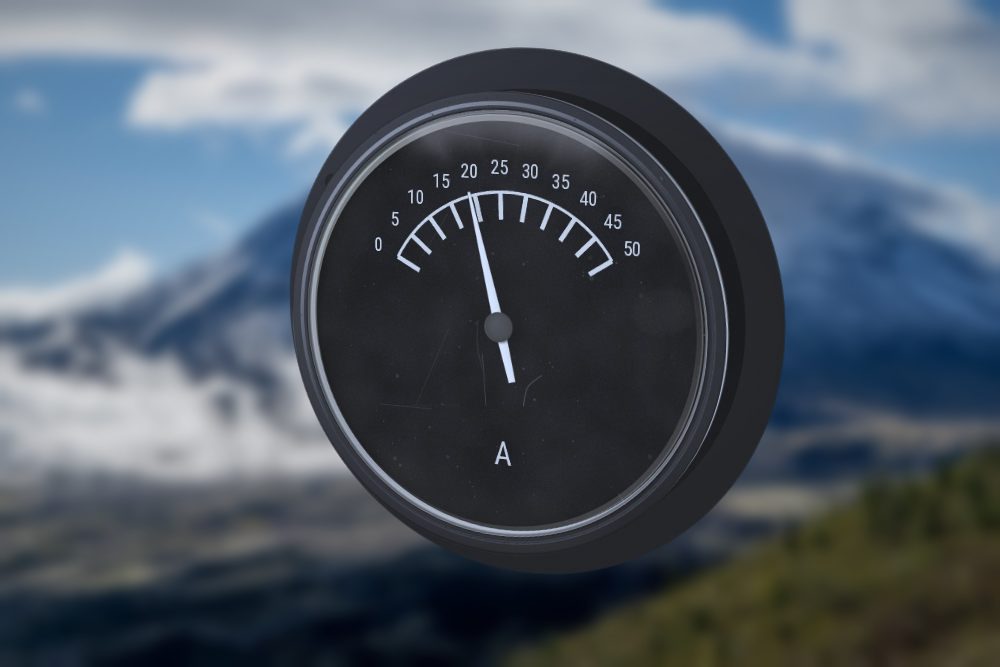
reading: 20 (A)
